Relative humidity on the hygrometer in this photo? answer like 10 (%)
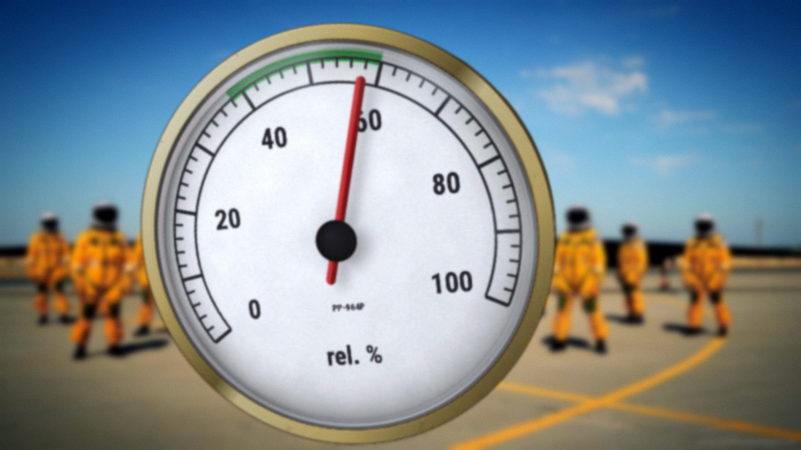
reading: 58 (%)
